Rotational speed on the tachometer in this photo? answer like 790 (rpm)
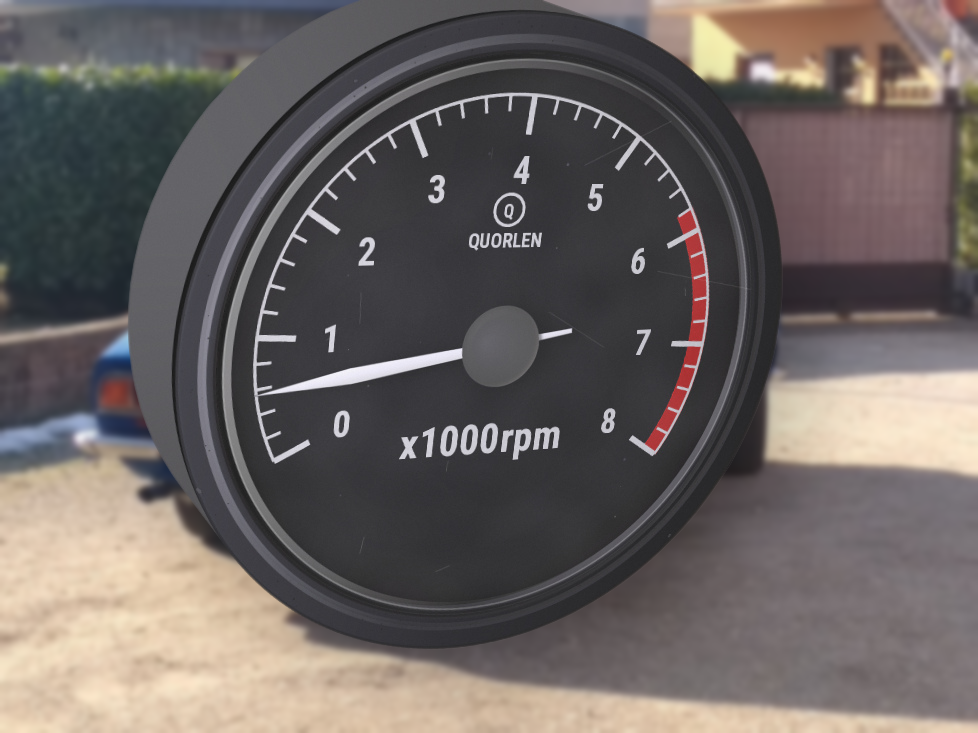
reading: 600 (rpm)
